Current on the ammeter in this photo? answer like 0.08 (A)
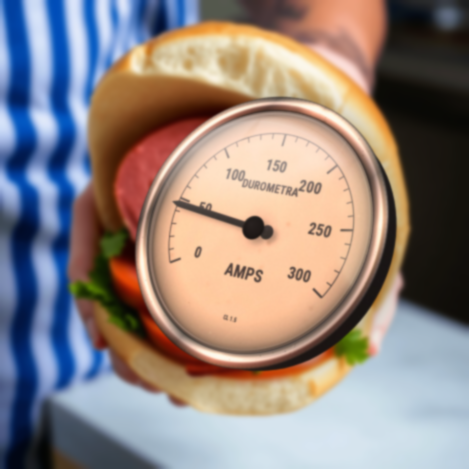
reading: 45 (A)
